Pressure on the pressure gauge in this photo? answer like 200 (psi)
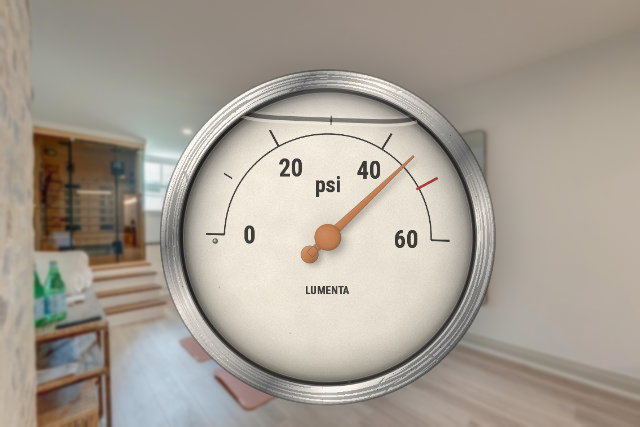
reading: 45 (psi)
